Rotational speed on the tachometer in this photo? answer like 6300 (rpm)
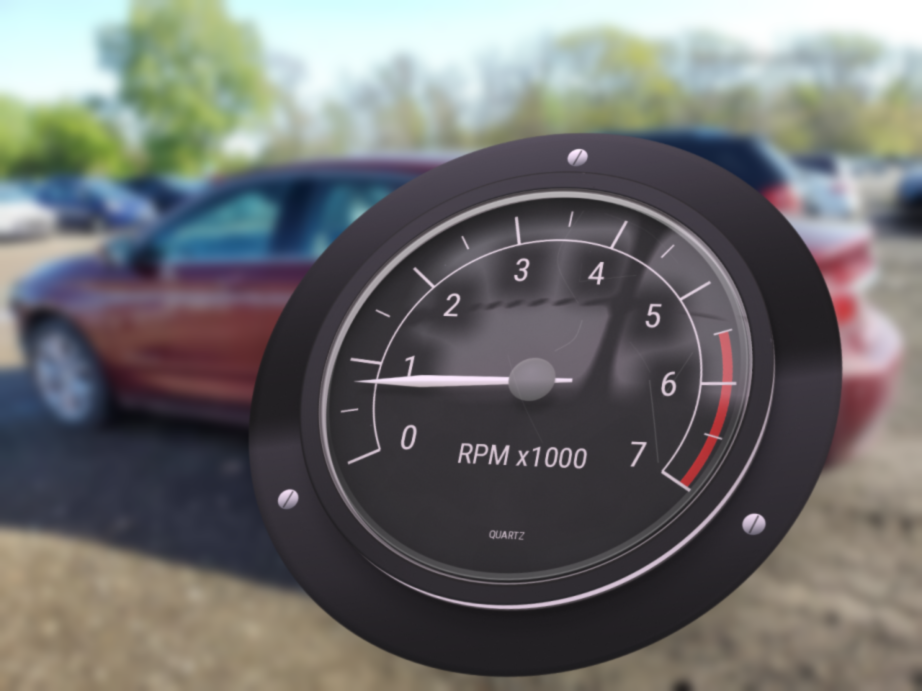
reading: 750 (rpm)
